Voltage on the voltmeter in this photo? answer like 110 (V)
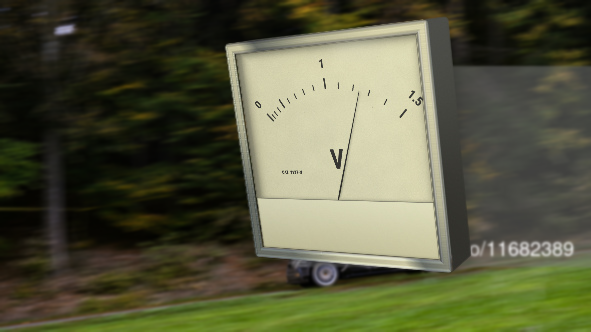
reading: 1.25 (V)
